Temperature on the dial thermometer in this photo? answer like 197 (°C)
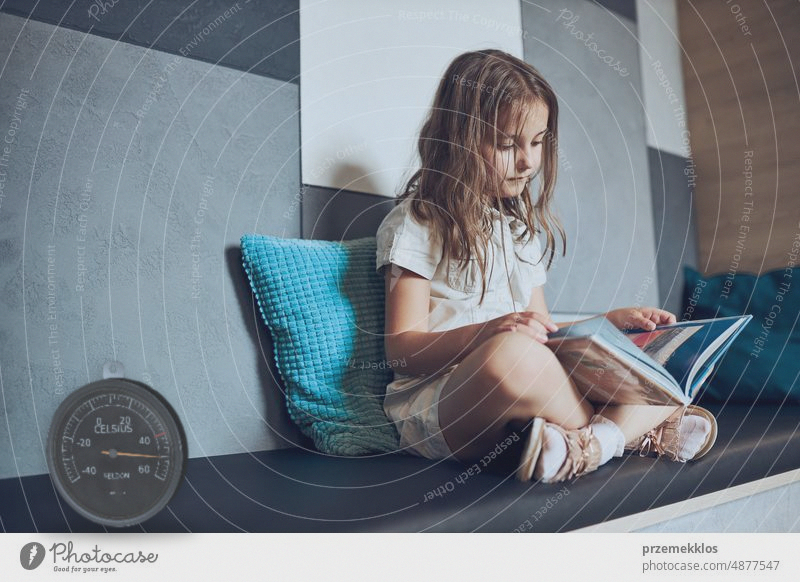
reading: 50 (°C)
